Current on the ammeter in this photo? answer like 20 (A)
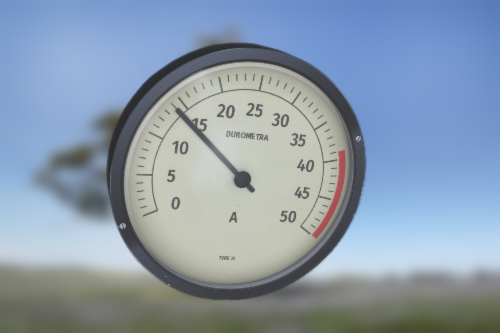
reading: 14 (A)
